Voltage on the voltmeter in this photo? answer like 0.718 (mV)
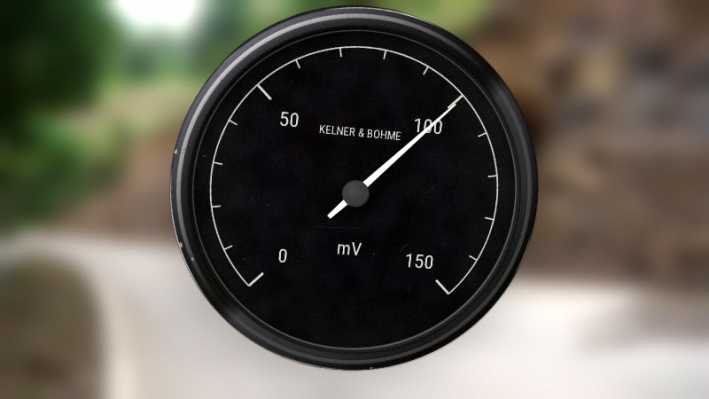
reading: 100 (mV)
